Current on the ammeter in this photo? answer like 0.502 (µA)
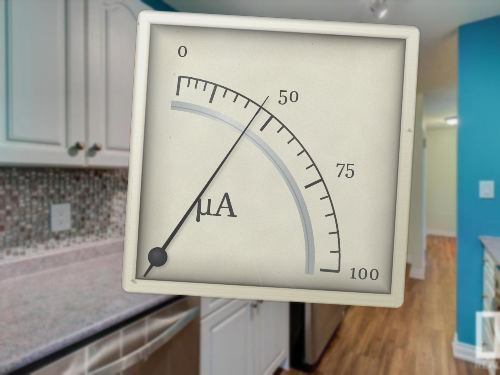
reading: 45 (µA)
